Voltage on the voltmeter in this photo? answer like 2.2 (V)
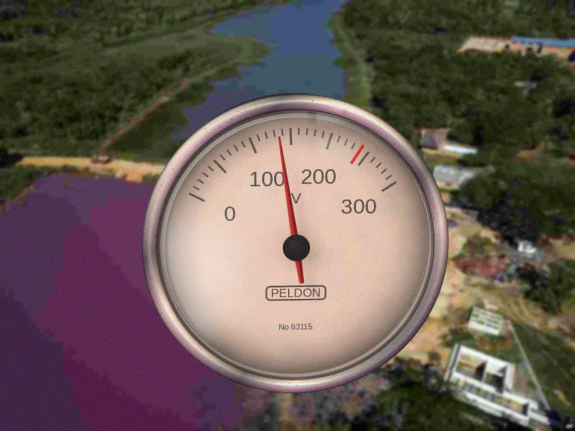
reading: 135 (V)
